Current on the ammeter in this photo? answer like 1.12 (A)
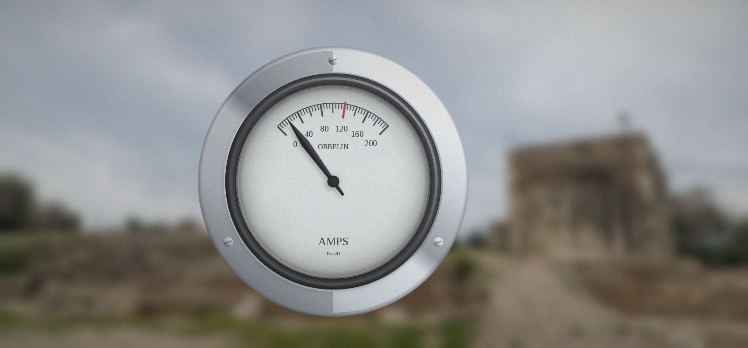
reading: 20 (A)
